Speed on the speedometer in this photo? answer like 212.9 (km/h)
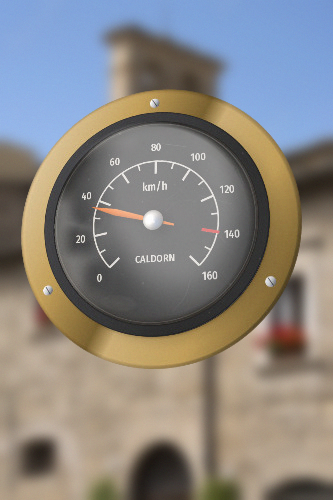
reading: 35 (km/h)
